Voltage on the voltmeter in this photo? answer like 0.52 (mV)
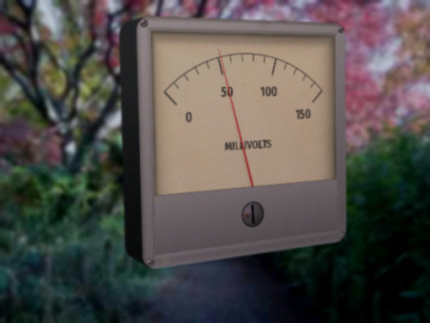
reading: 50 (mV)
